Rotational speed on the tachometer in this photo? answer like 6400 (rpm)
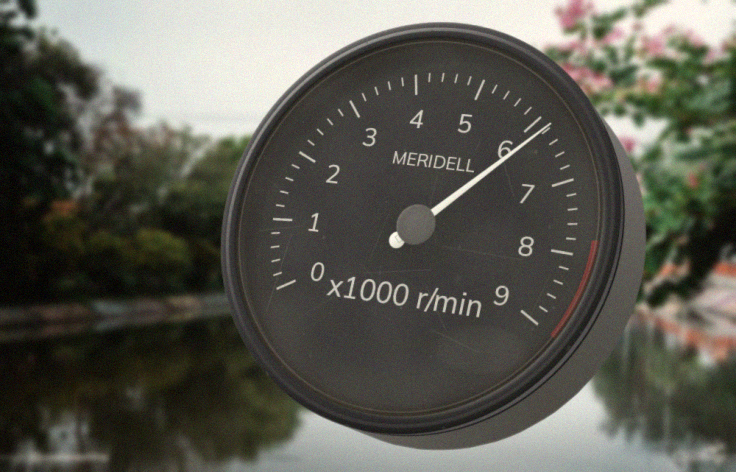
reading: 6200 (rpm)
